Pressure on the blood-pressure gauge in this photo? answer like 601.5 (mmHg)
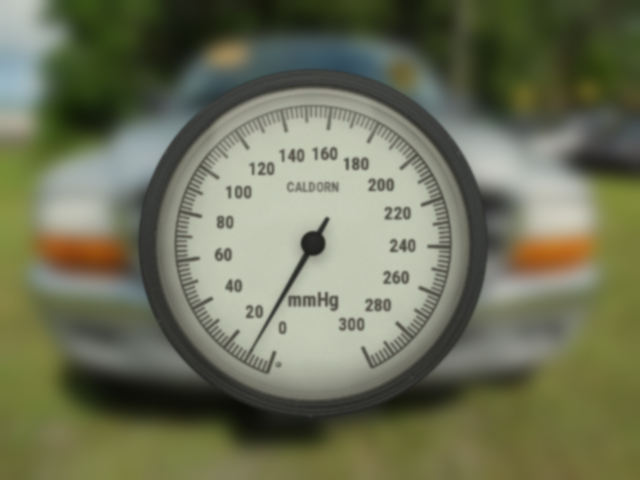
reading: 10 (mmHg)
